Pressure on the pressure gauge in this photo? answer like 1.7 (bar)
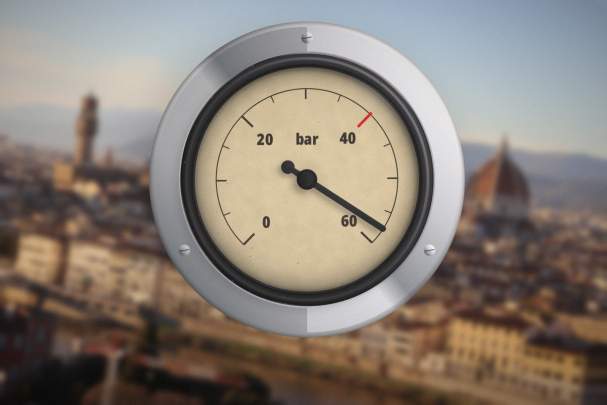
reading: 57.5 (bar)
